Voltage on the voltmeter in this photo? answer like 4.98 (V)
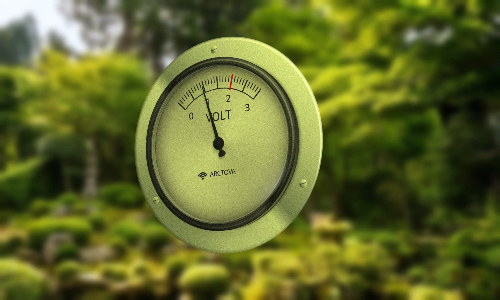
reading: 1 (V)
